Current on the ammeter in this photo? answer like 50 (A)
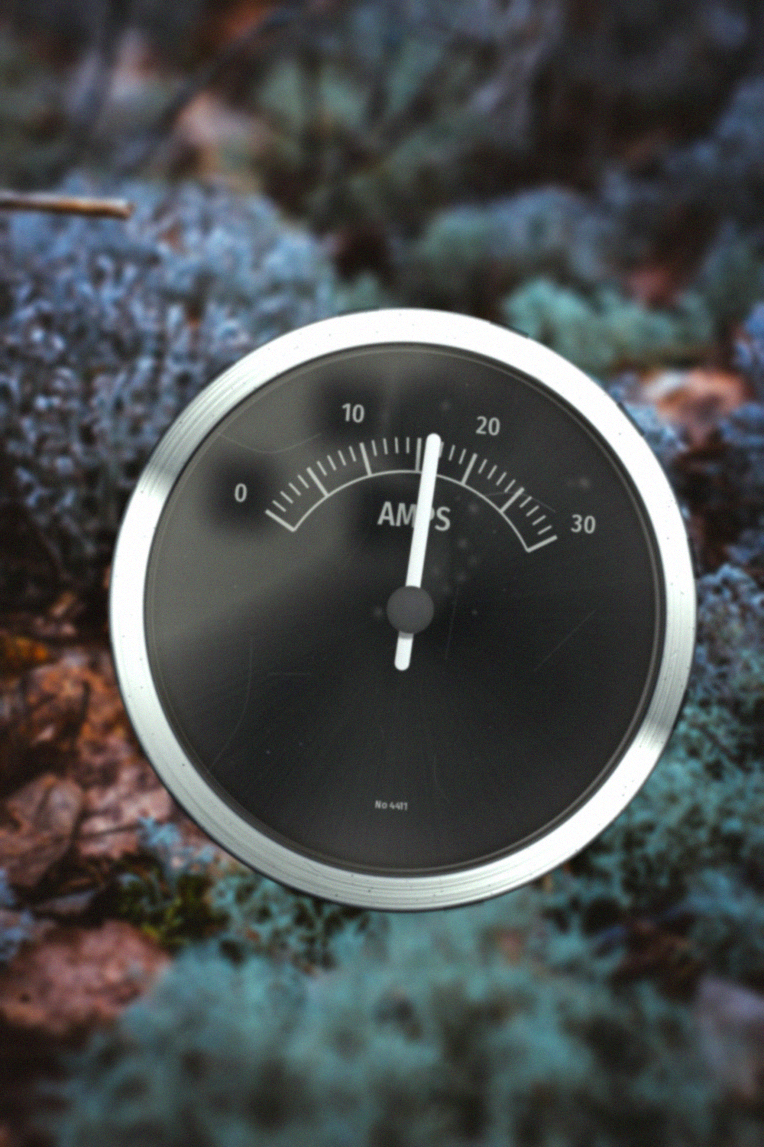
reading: 16 (A)
